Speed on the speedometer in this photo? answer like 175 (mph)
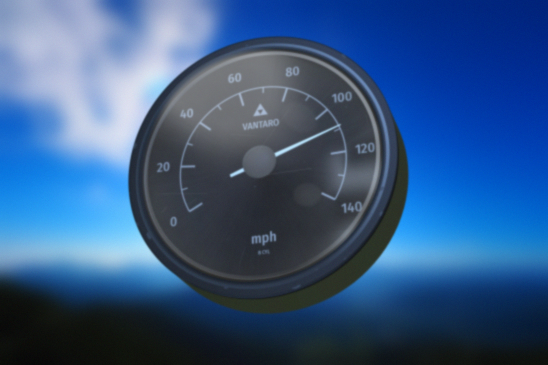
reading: 110 (mph)
